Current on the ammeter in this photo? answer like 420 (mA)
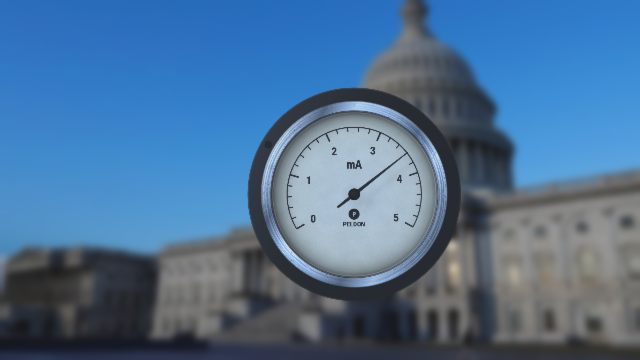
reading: 3.6 (mA)
